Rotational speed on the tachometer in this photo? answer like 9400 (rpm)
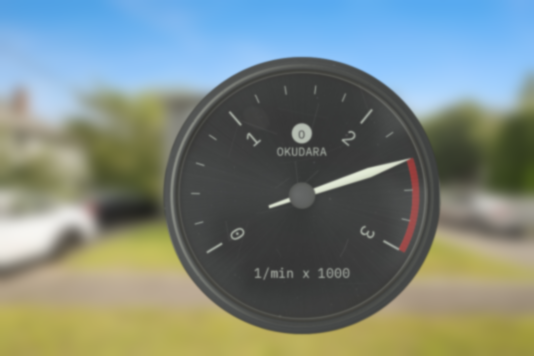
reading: 2400 (rpm)
